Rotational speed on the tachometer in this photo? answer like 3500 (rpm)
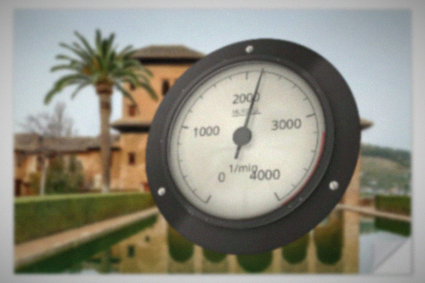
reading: 2200 (rpm)
